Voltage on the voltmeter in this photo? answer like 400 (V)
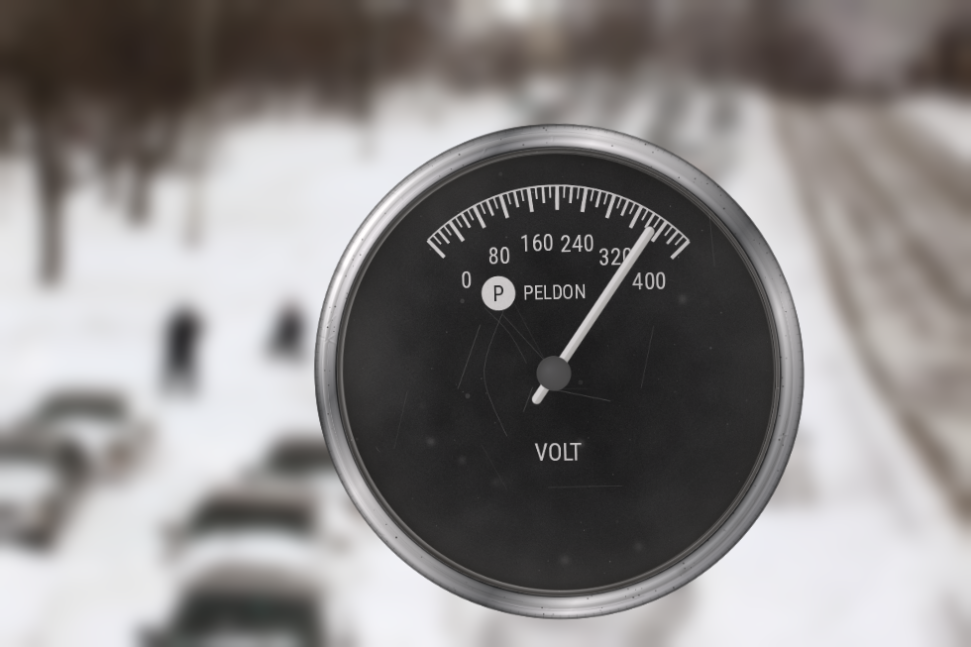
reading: 350 (V)
